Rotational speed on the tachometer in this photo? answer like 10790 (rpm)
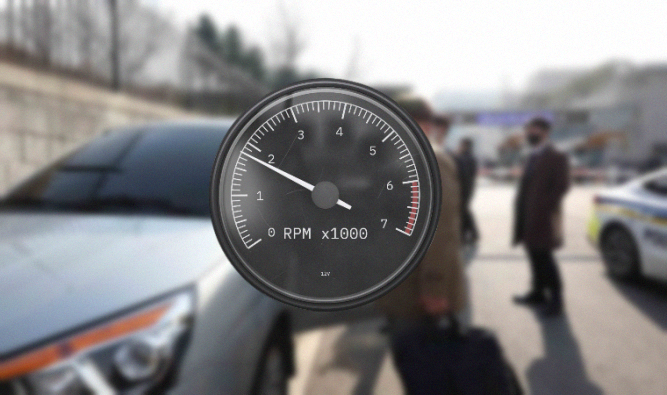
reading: 1800 (rpm)
